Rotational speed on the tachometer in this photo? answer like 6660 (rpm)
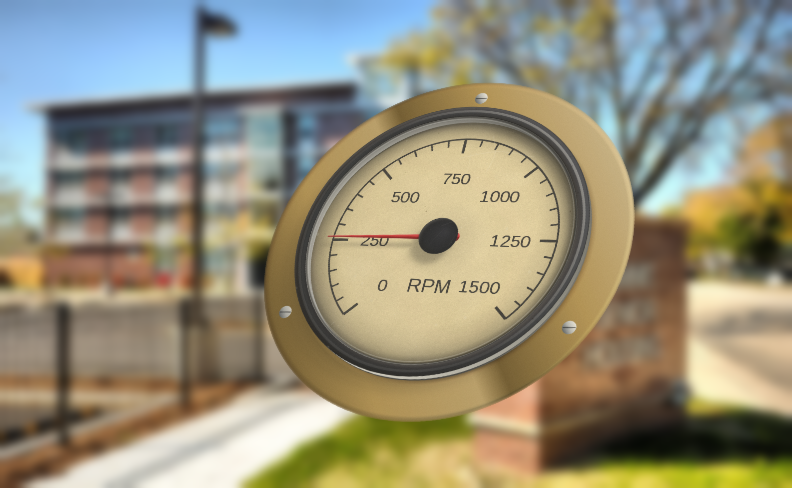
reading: 250 (rpm)
